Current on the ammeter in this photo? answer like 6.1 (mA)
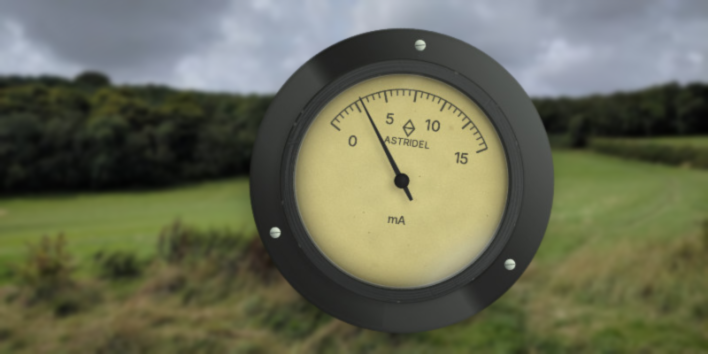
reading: 3 (mA)
